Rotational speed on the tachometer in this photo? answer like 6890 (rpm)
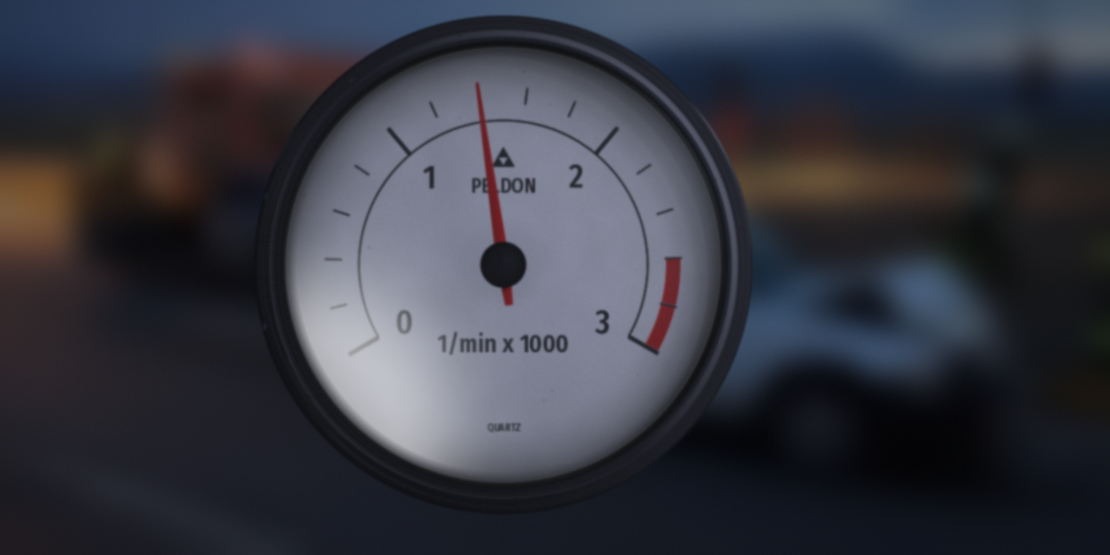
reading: 1400 (rpm)
